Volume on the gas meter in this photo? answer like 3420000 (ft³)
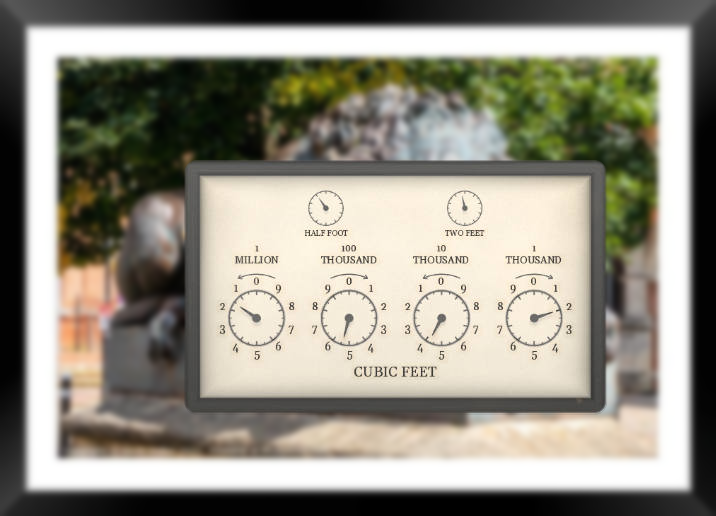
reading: 154200 (ft³)
